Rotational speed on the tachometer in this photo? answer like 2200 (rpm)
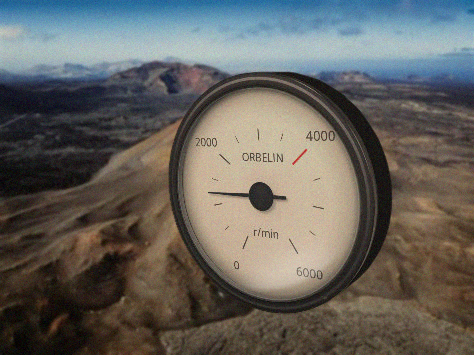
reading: 1250 (rpm)
